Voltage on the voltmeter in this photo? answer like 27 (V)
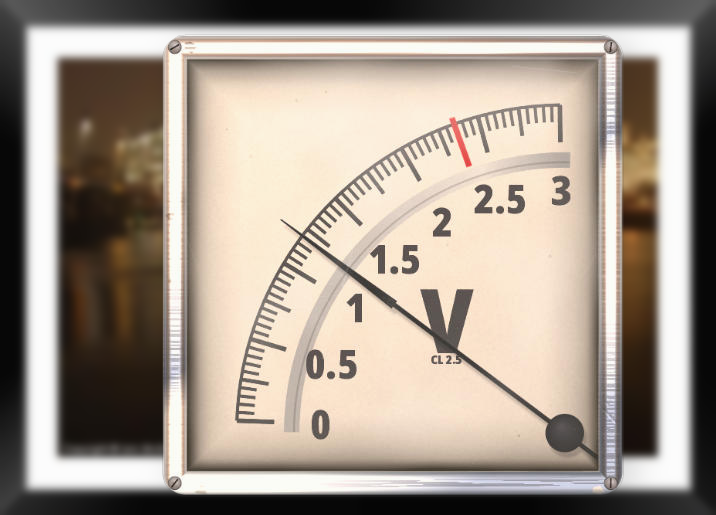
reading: 1.2 (V)
